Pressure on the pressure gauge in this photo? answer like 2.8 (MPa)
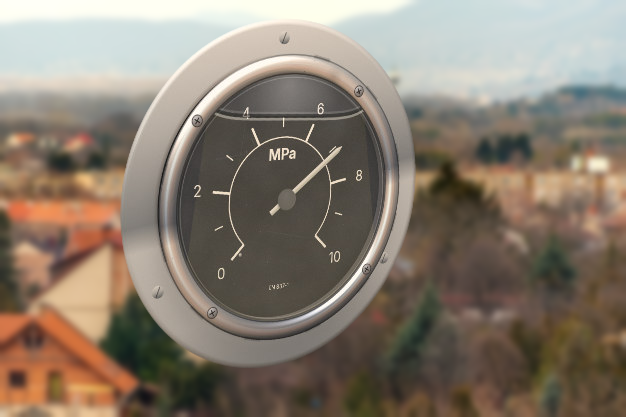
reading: 7 (MPa)
